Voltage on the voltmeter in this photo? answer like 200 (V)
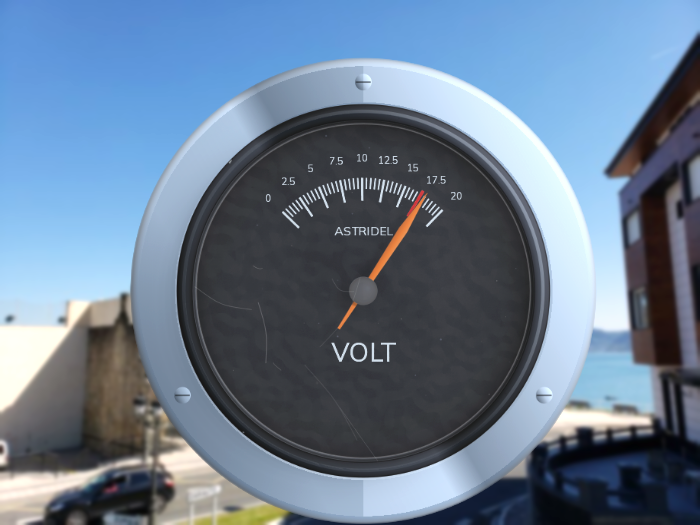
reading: 17.5 (V)
